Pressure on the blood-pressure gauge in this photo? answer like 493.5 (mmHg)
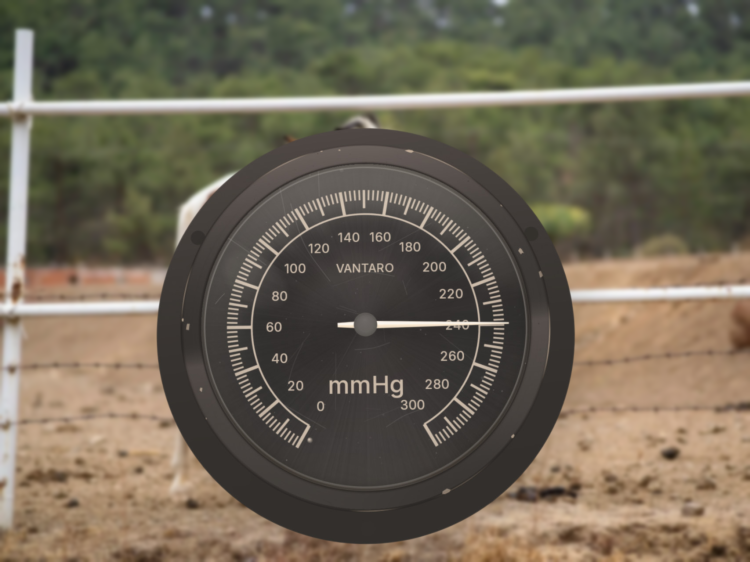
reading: 240 (mmHg)
